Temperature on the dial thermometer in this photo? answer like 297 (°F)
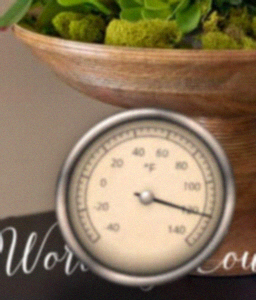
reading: 120 (°F)
